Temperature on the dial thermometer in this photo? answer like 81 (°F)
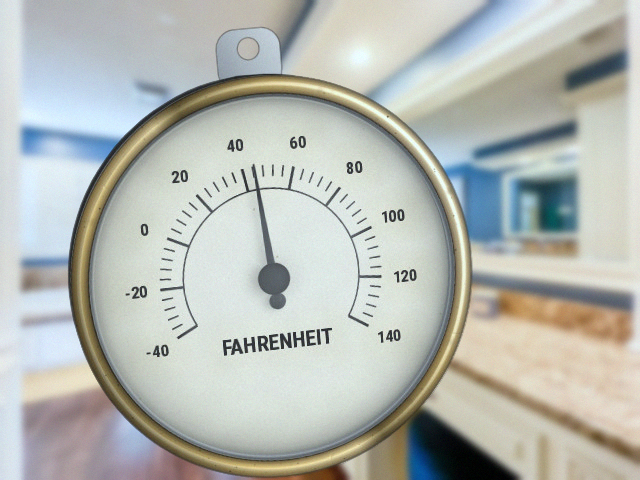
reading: 44 (°F)
